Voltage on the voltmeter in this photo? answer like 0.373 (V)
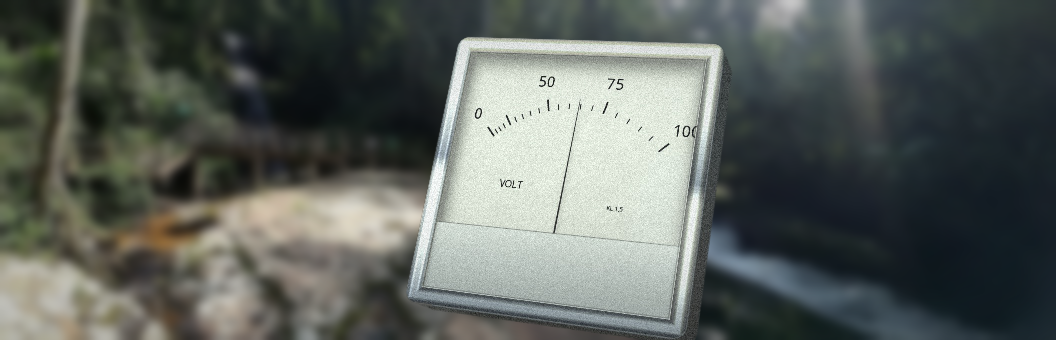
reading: 65 (V)
